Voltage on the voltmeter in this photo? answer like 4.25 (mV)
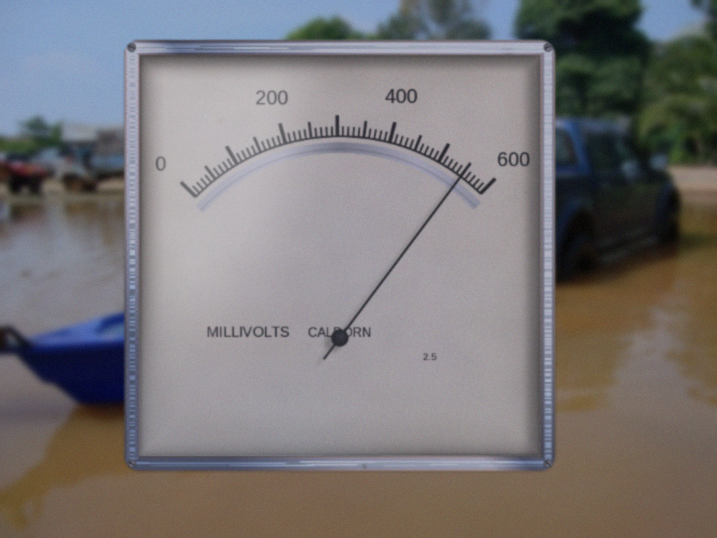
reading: 550 (mV)
